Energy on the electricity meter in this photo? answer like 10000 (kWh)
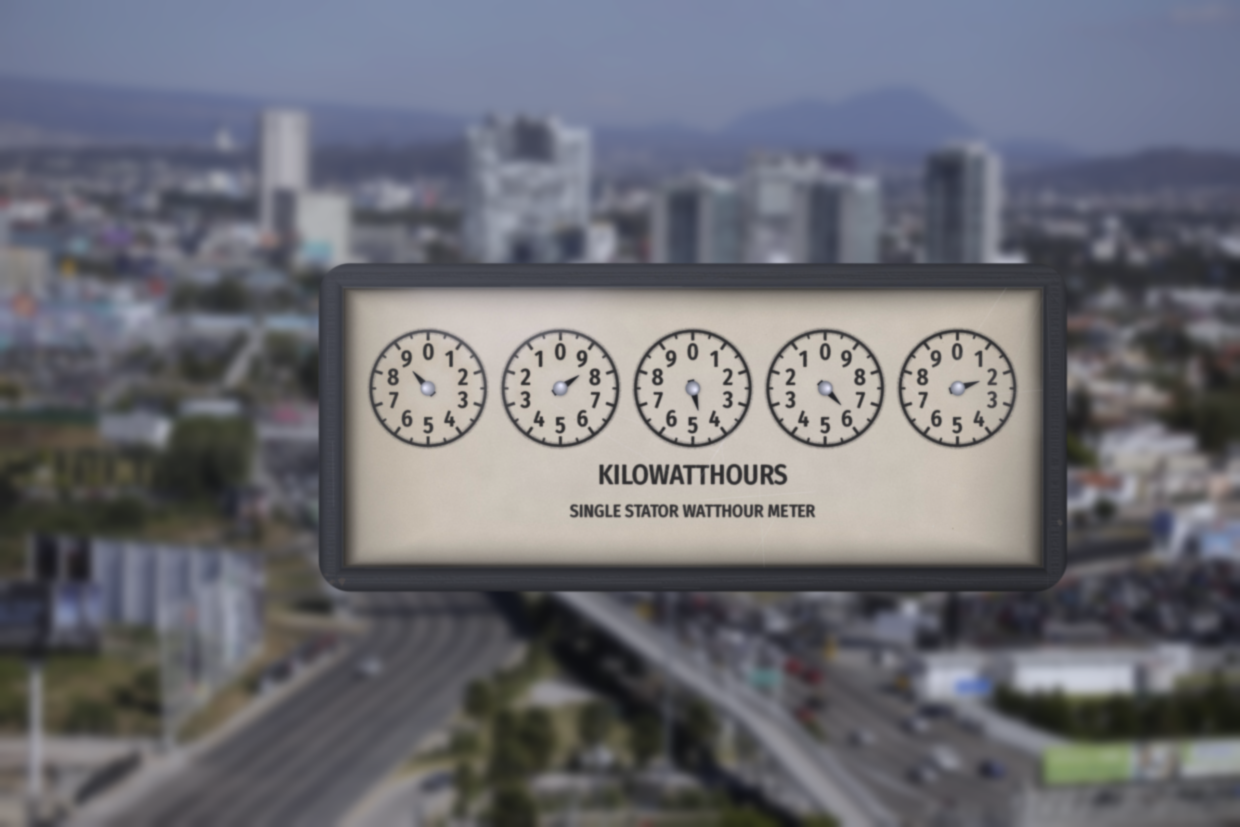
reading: 88462 (kWh)
